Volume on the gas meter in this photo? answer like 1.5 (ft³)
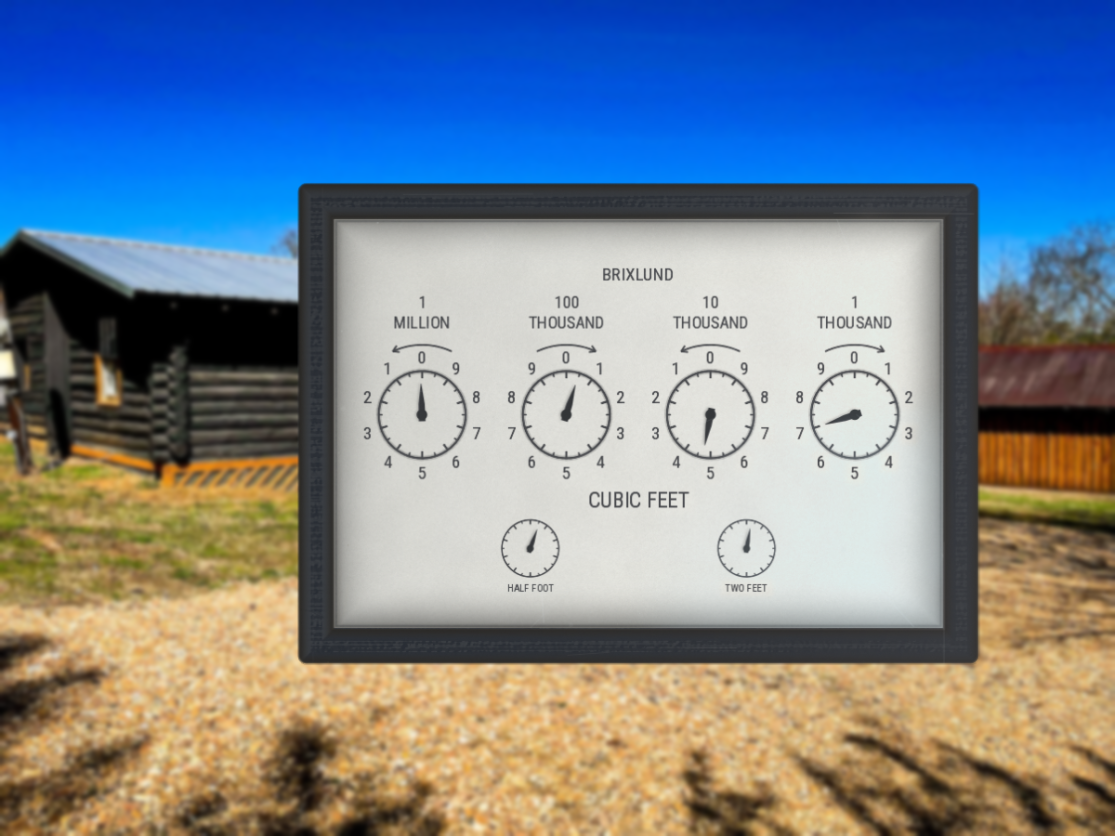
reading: 4700 (ft³)
